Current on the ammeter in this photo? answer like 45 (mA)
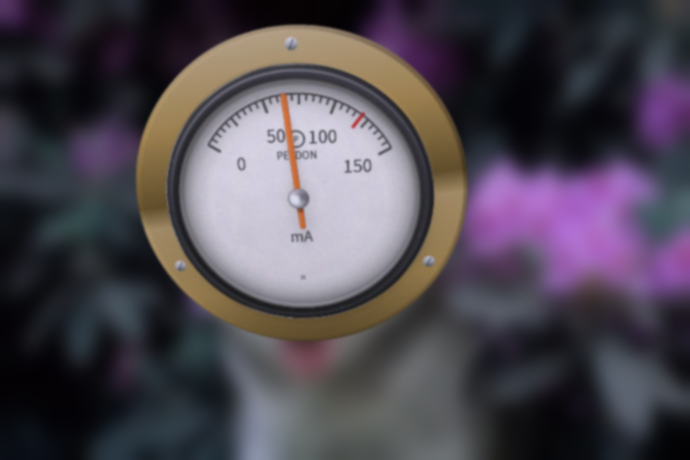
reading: 65 (mA)
